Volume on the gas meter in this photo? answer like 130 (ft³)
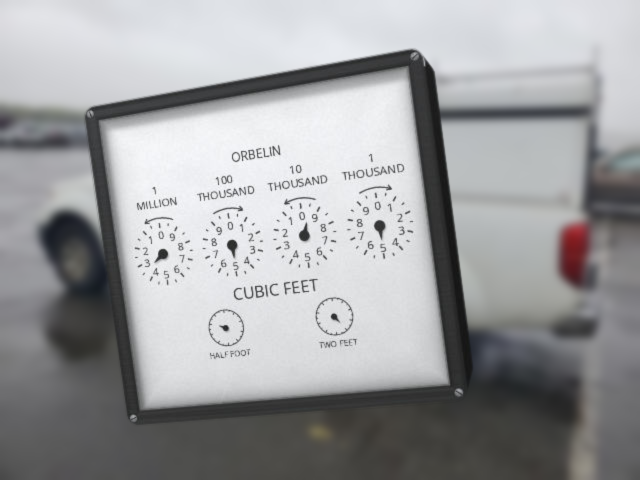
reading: 349500 (ft³)
